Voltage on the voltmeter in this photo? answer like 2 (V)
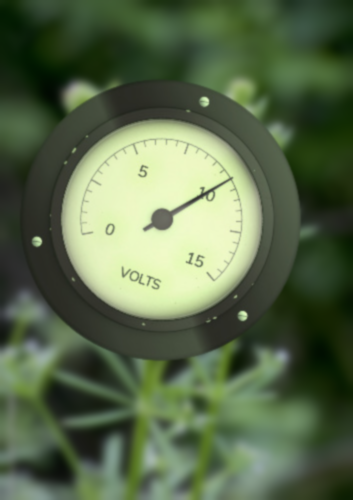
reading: 10 (V)
